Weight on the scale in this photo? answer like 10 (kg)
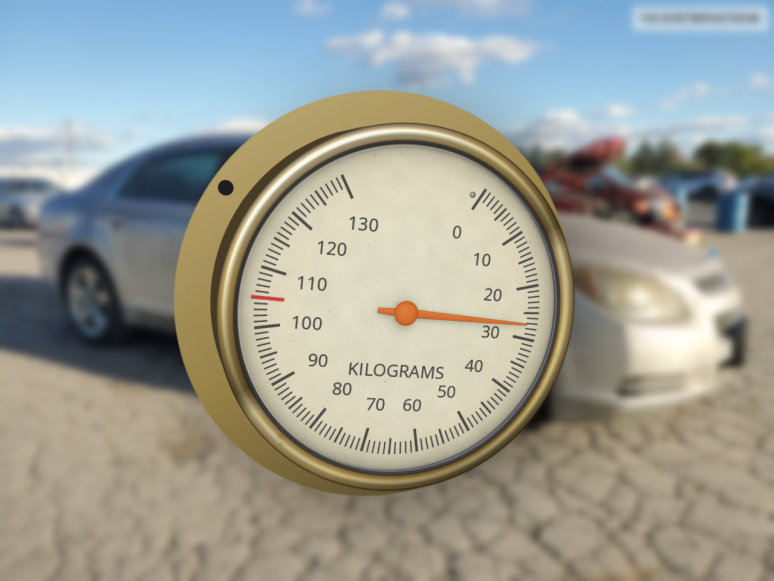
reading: 27 (kg)
